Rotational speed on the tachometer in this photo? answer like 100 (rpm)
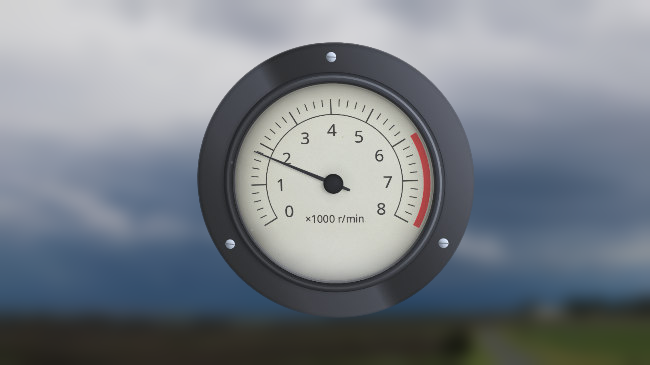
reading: 1800 (rpm)
